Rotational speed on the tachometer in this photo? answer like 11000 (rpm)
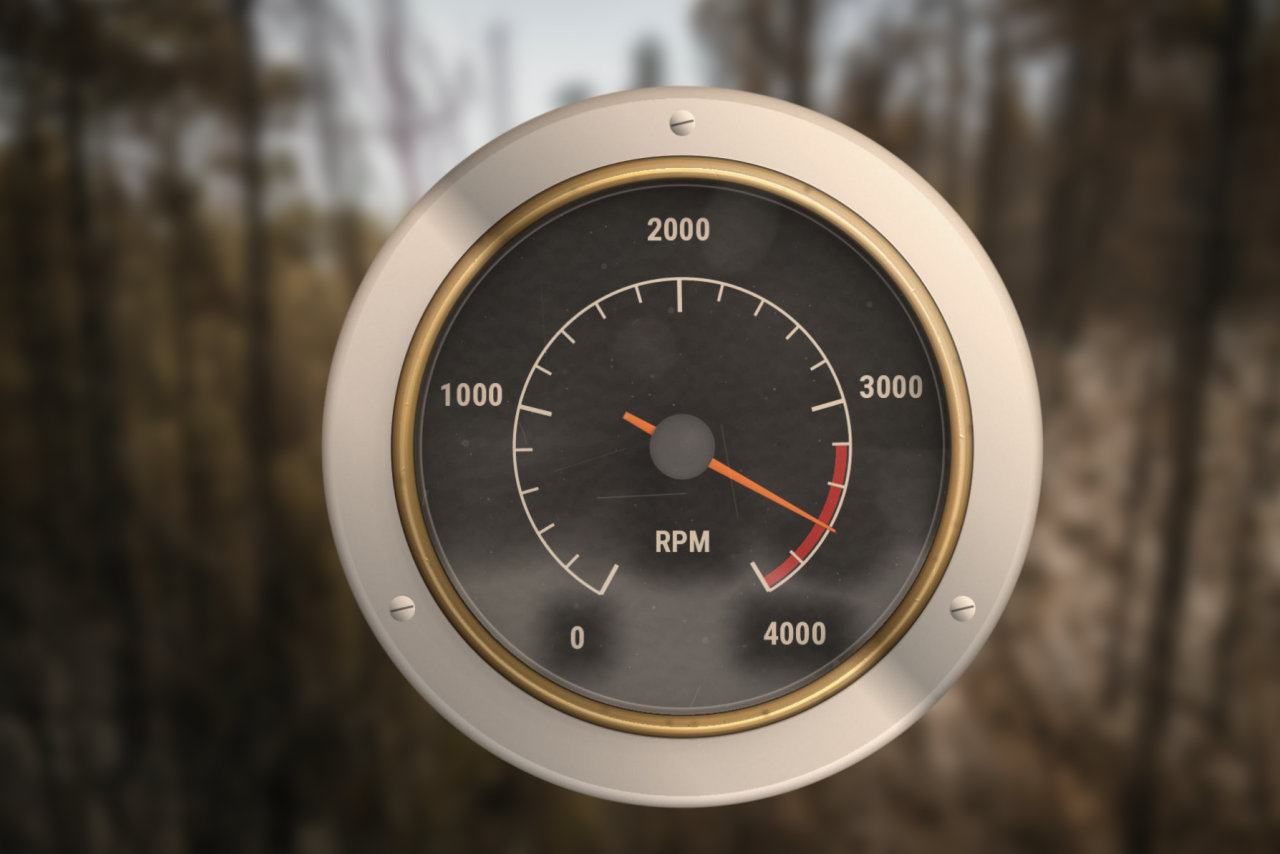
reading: 3600 (rpm)
